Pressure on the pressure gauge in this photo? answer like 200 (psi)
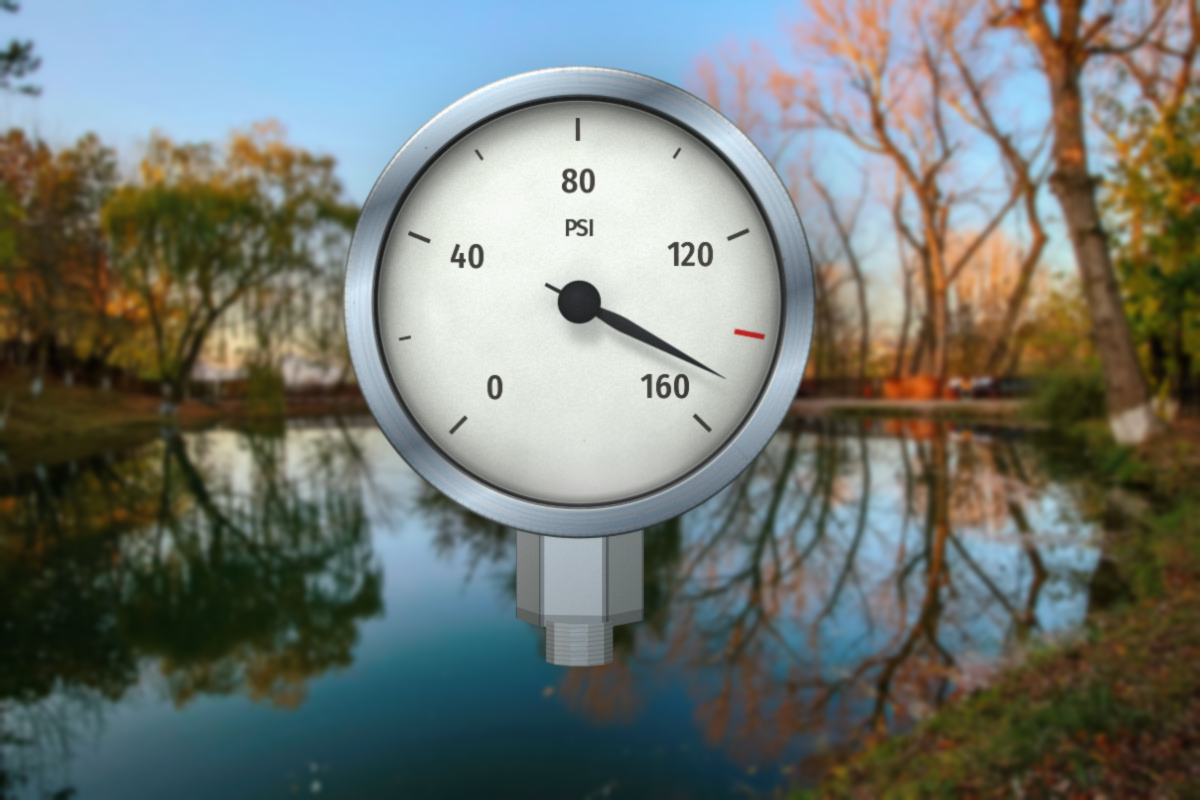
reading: 150 (psi)
